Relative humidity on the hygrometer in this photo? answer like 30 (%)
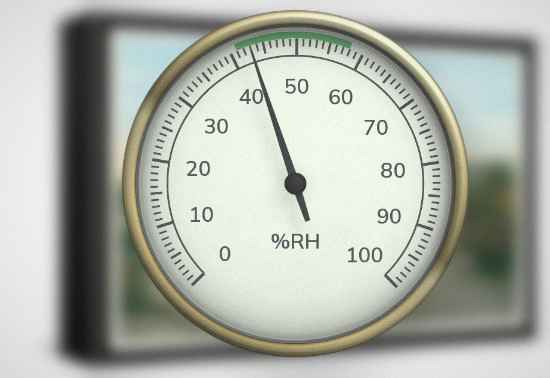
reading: 43 (%)
